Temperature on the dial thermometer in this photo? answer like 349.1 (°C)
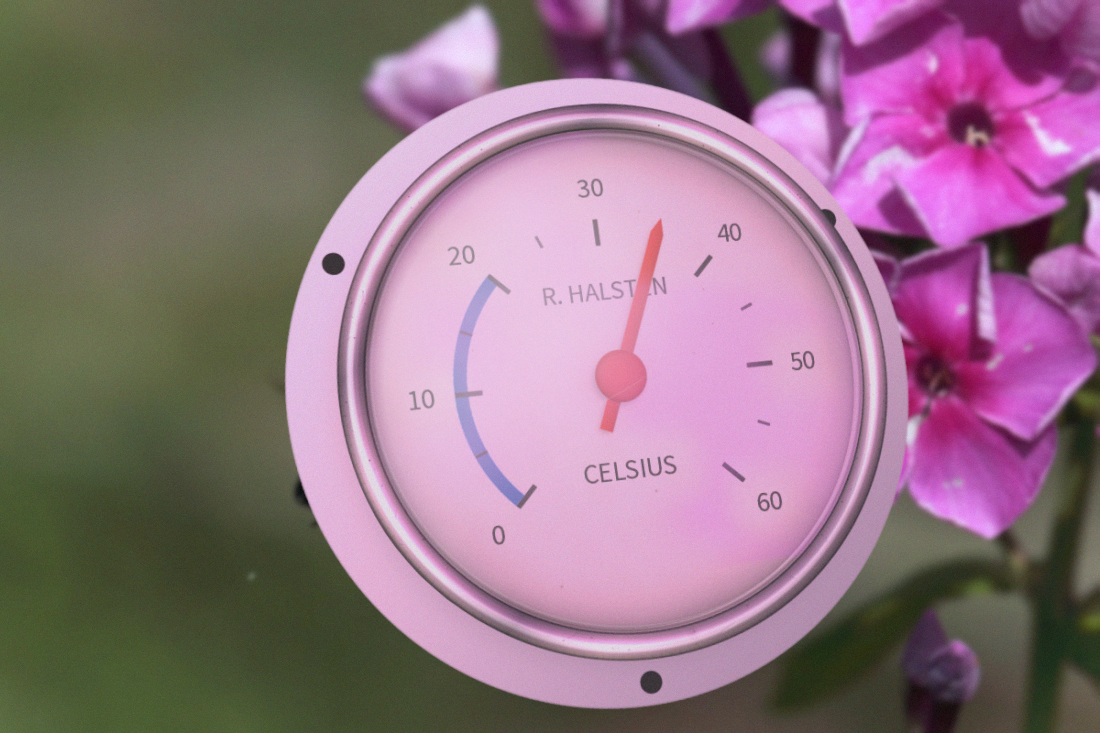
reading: 35 (°C)
